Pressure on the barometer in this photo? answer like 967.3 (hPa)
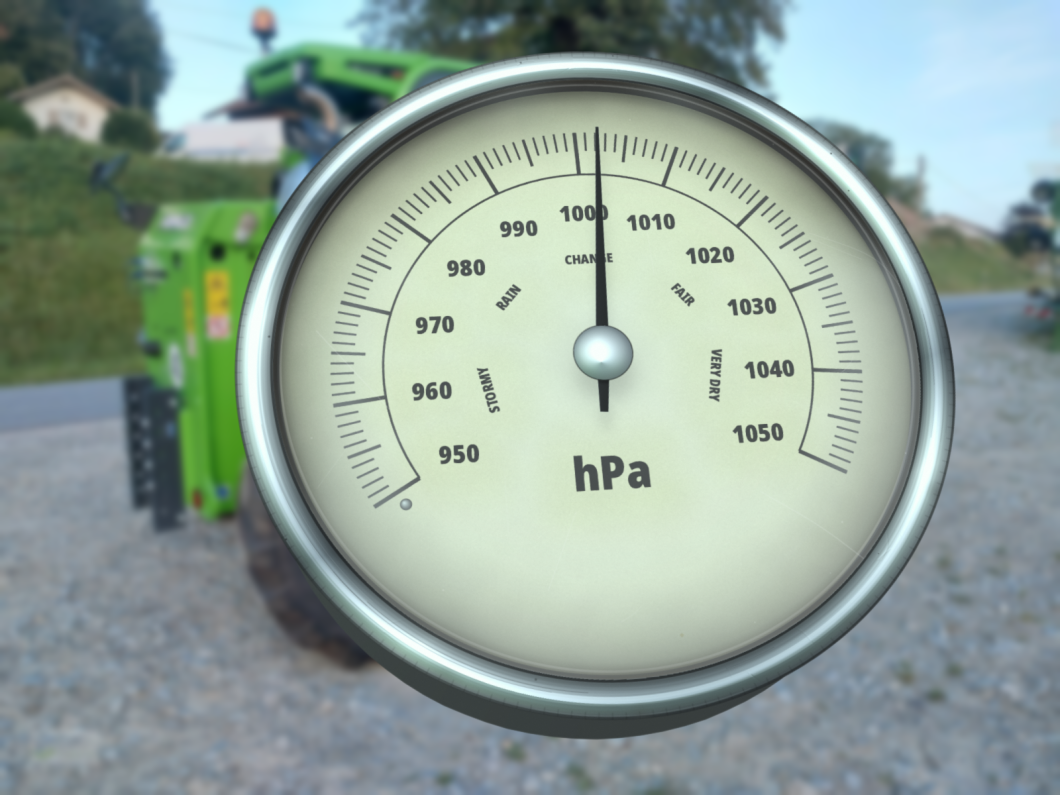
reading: 1002 (hPa)
